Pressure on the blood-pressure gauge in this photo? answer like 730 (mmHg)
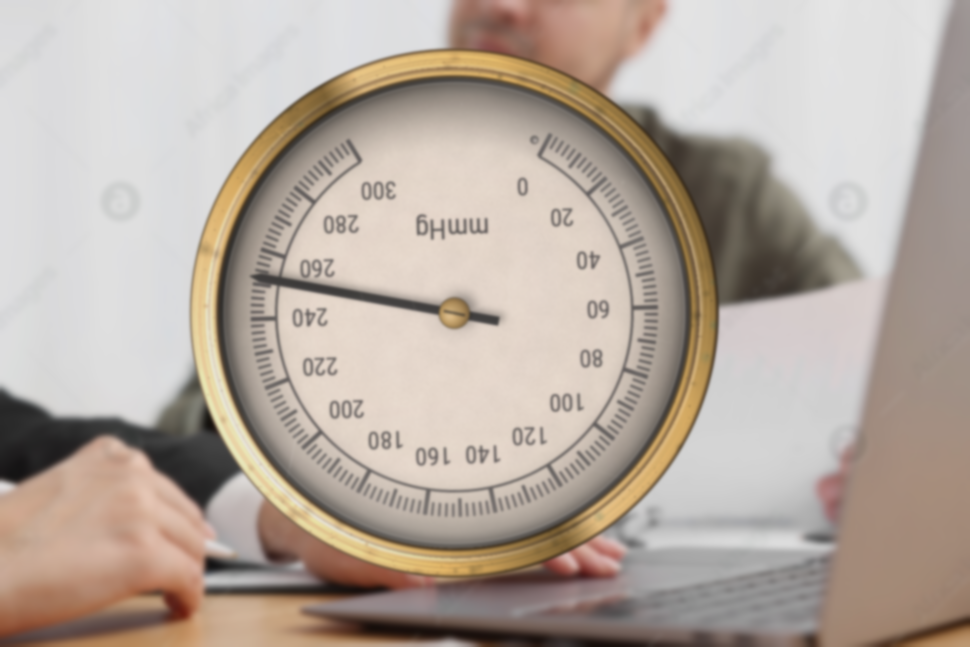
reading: 252 (mmHg)
